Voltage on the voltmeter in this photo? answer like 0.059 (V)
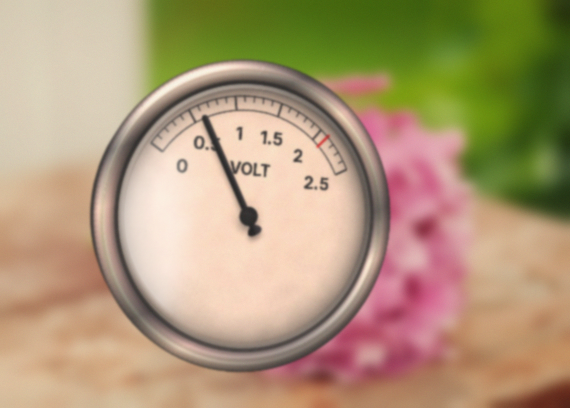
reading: 0.6 (V)
